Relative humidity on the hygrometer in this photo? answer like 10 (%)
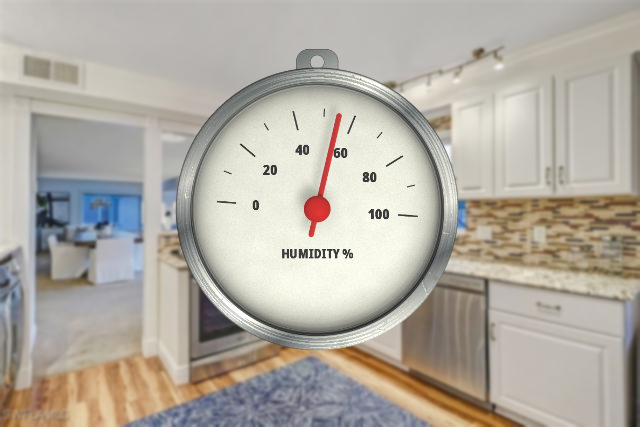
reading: 55 (%)
